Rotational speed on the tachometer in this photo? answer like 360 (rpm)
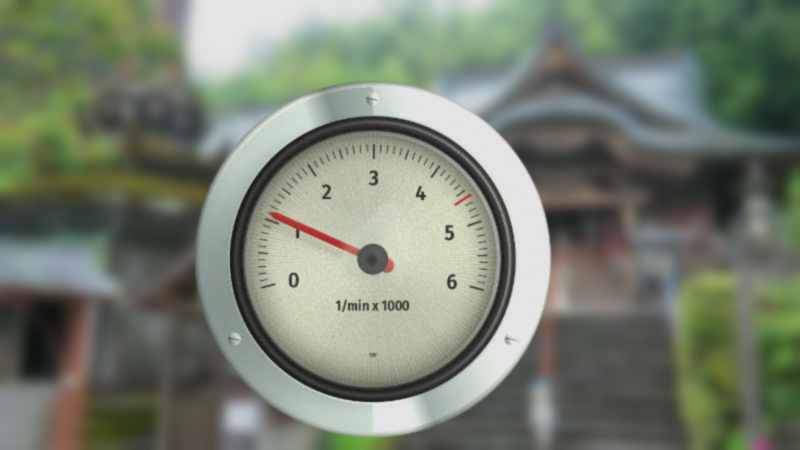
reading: 1100 (rpm)
